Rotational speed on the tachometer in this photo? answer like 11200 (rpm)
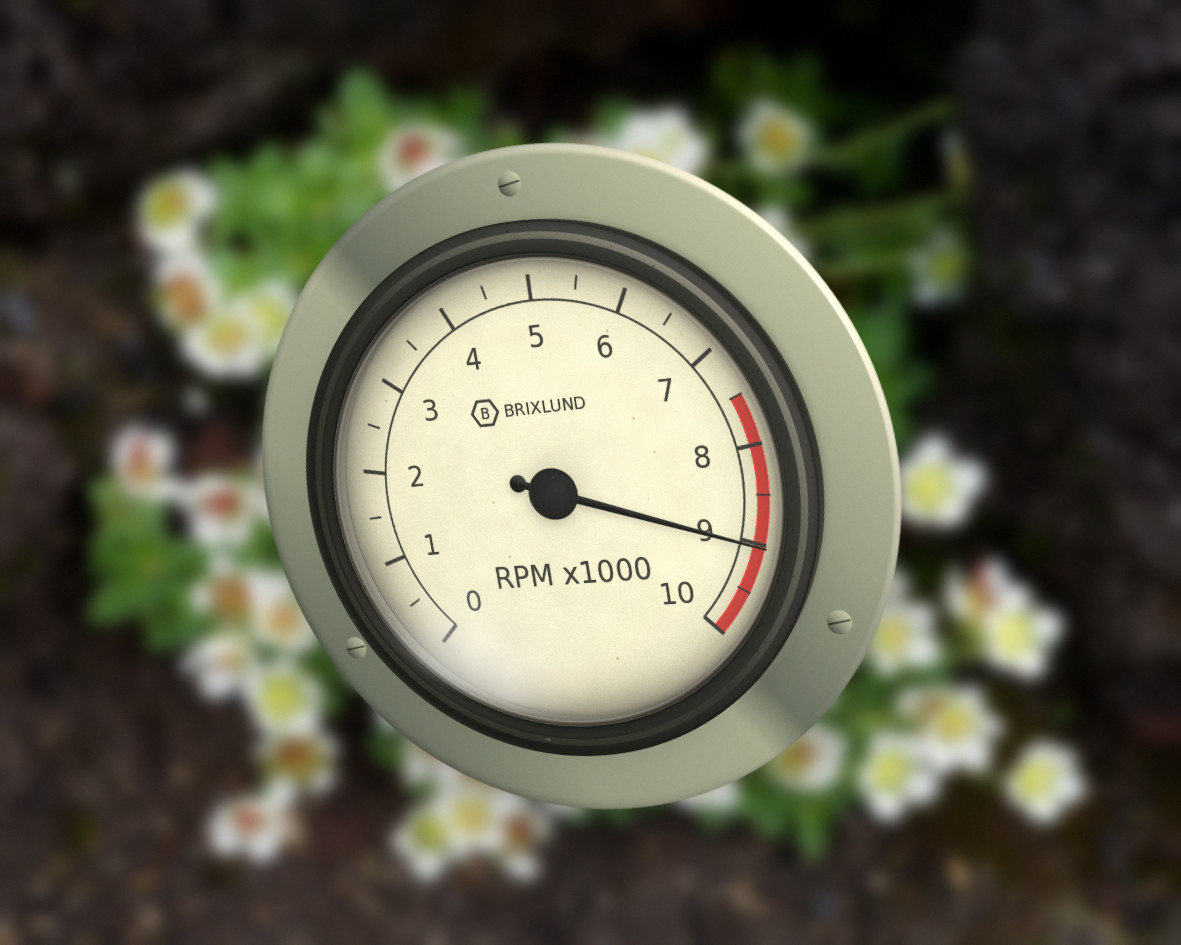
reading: 9000 (rpm)
